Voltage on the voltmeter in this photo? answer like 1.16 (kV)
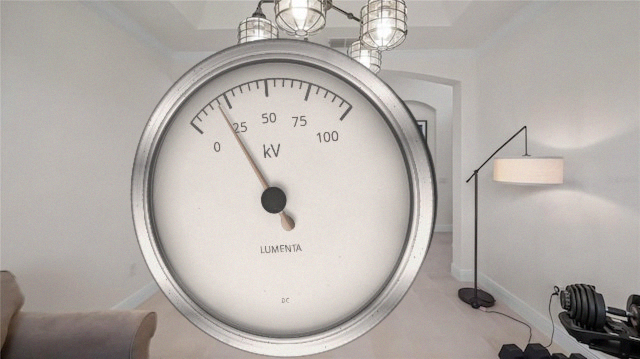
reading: 20 (kV)
